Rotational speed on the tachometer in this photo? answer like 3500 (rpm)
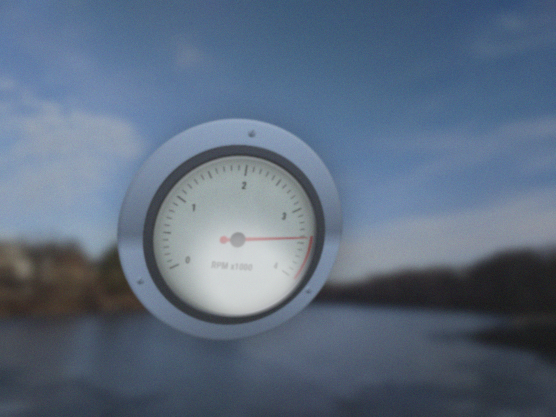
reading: 3400 (rpm)
